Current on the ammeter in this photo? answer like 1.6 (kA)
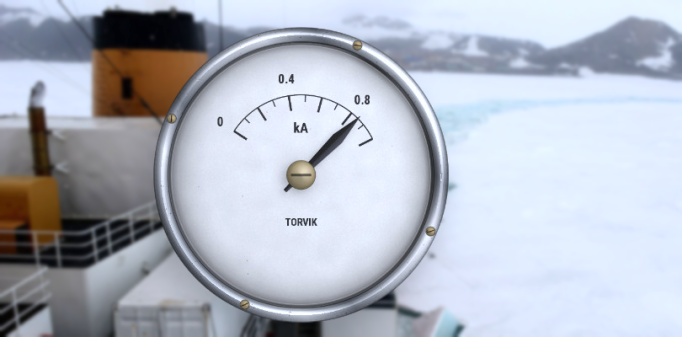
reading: 0.85 (kA)
